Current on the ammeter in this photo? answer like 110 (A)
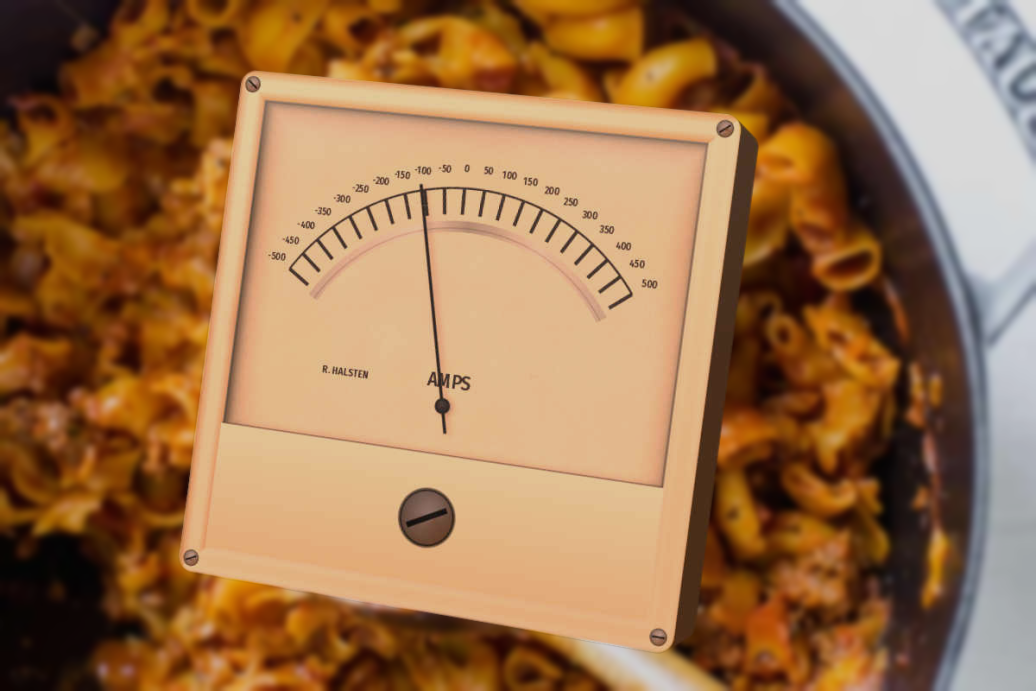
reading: -100 (A)
